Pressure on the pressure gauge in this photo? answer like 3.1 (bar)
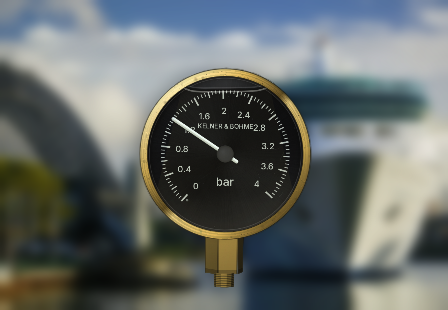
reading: 1.2 (bar)
